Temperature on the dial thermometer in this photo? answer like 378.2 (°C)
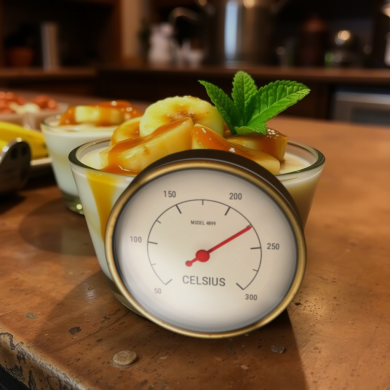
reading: 225 (°C)
